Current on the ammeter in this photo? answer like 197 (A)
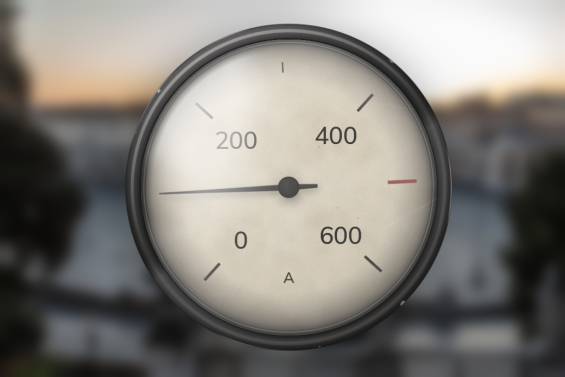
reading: 100 (A)
